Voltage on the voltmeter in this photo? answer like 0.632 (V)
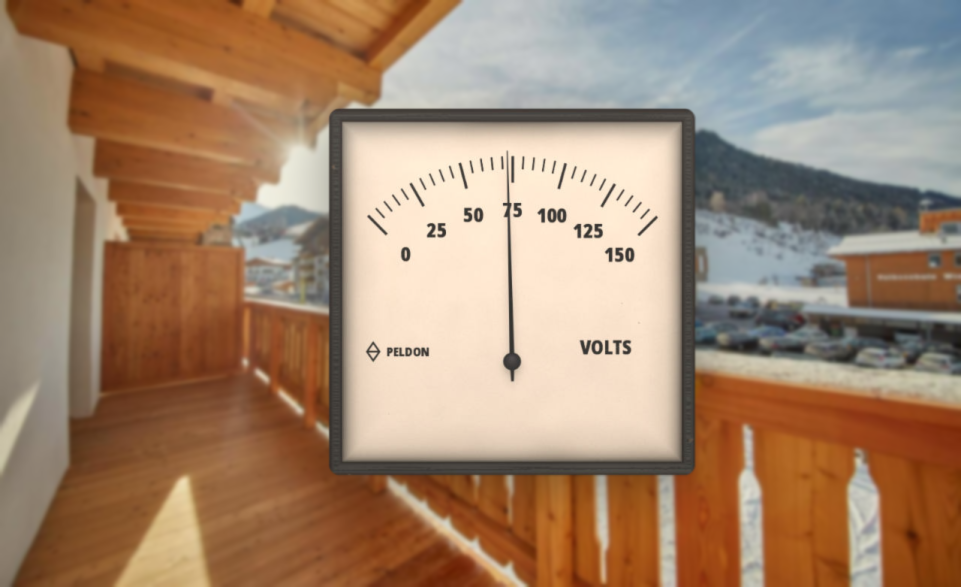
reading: 72.5 (V)
